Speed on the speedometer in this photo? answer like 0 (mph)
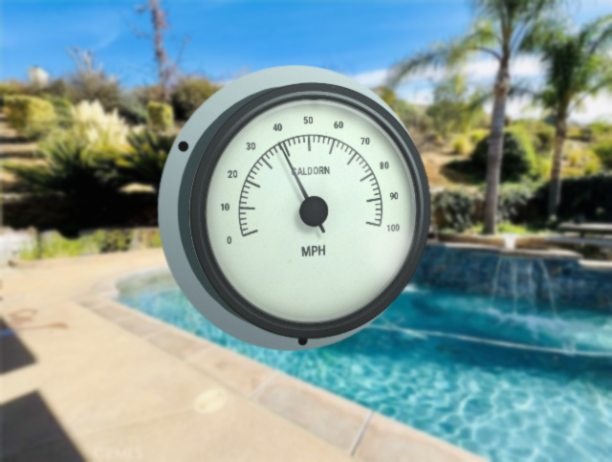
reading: 38 (mph)
